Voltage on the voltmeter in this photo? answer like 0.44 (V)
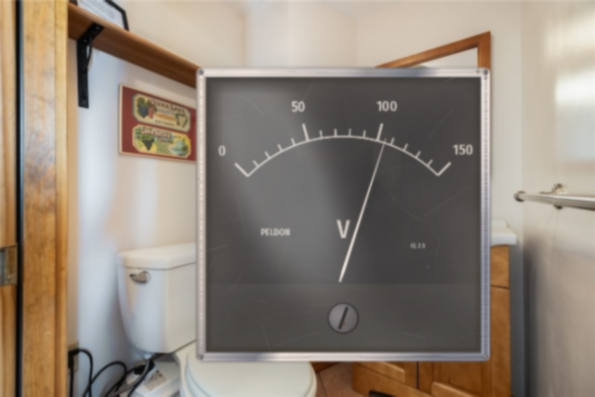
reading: 105 (V)
